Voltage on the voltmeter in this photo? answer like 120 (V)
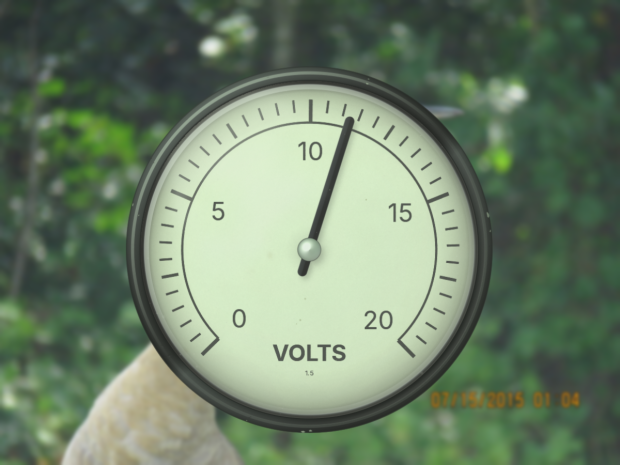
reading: 11.25 (V)
